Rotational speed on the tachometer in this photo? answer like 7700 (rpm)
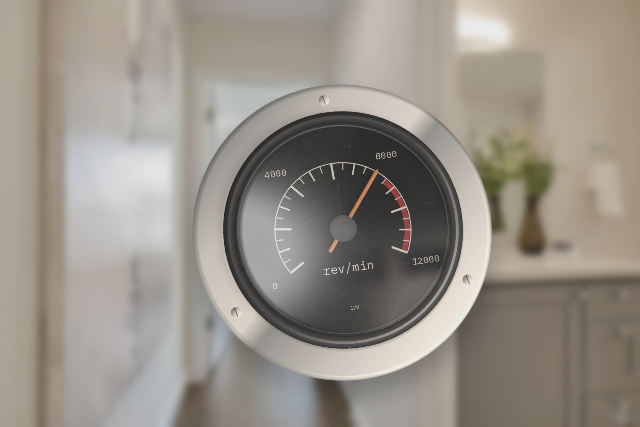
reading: 8000 (rpm)
